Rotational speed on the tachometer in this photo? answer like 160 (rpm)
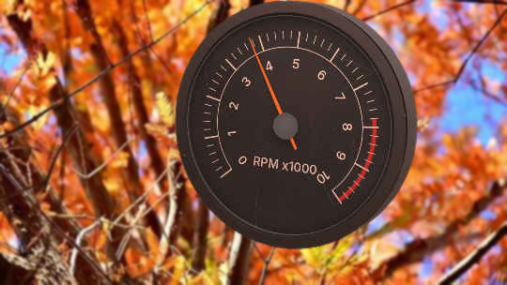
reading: 3800 (rpm)
